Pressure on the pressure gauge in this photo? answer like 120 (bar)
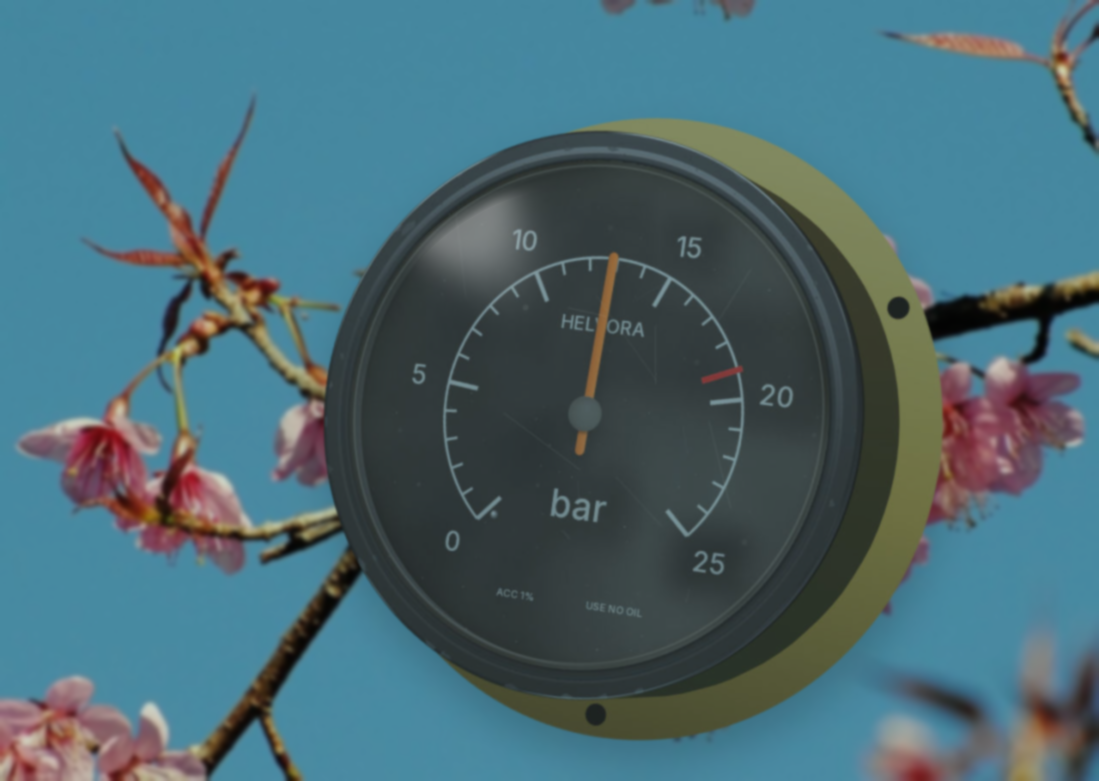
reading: 13 (bar)
